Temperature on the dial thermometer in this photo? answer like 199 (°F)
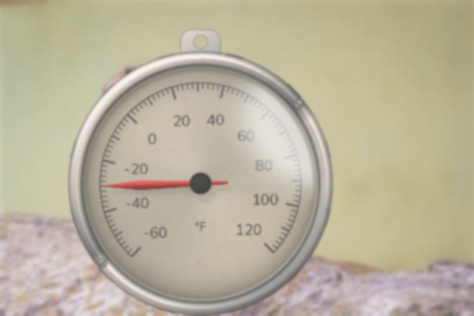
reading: -30 (°F)
